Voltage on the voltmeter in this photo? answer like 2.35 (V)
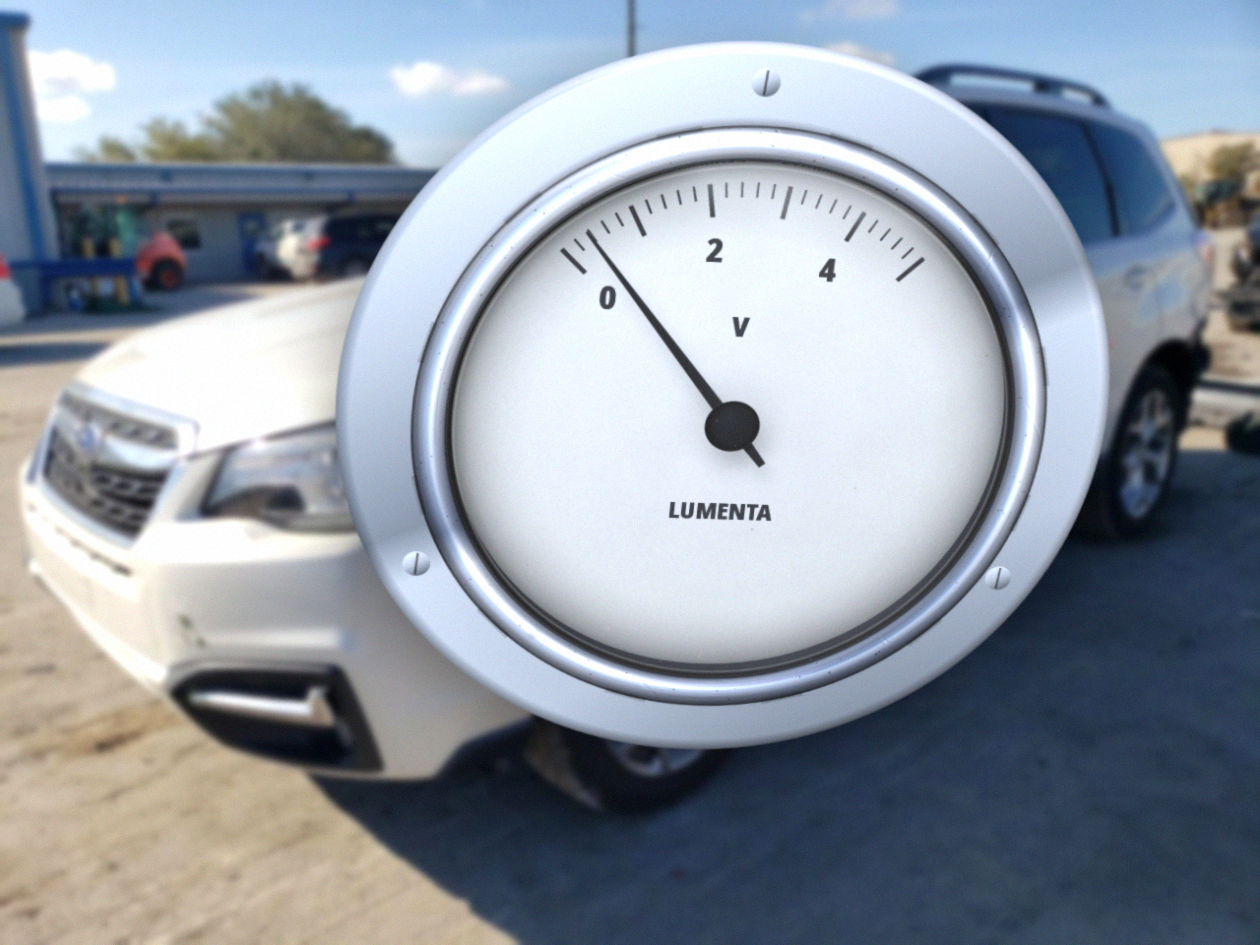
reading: 0.4 (V)
